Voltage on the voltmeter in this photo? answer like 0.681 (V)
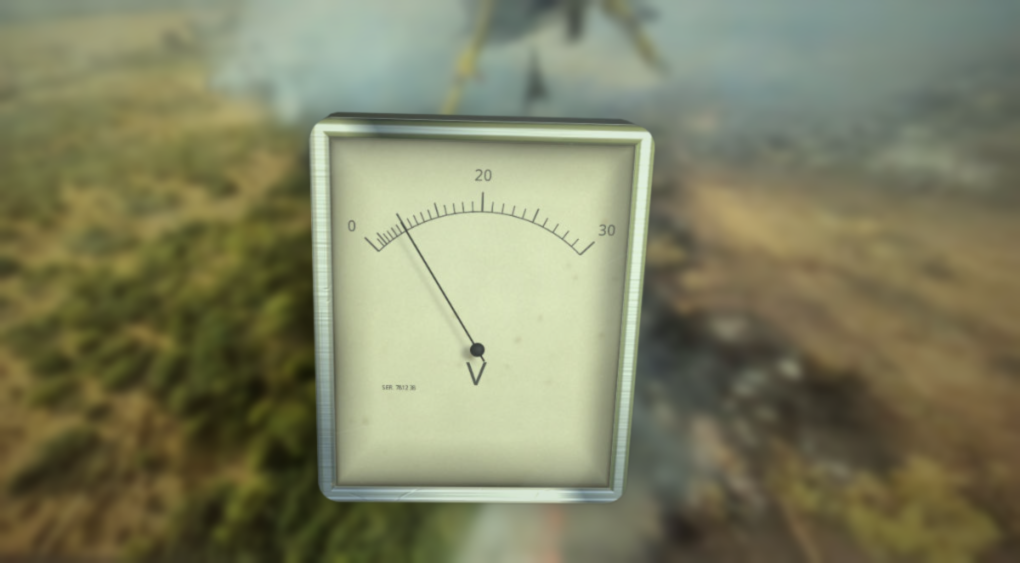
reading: 10 (V)
